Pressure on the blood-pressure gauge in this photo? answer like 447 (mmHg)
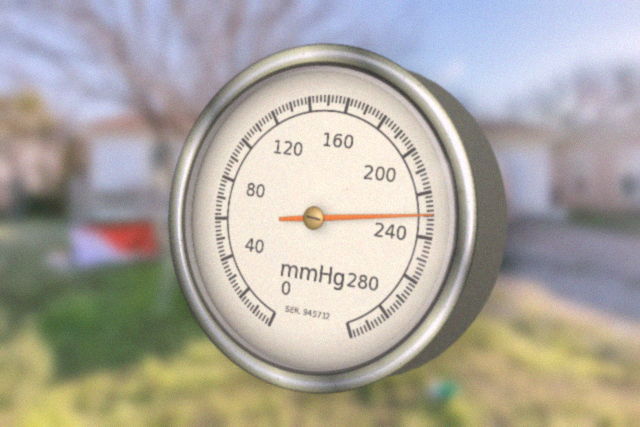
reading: 230 (mmHg)
